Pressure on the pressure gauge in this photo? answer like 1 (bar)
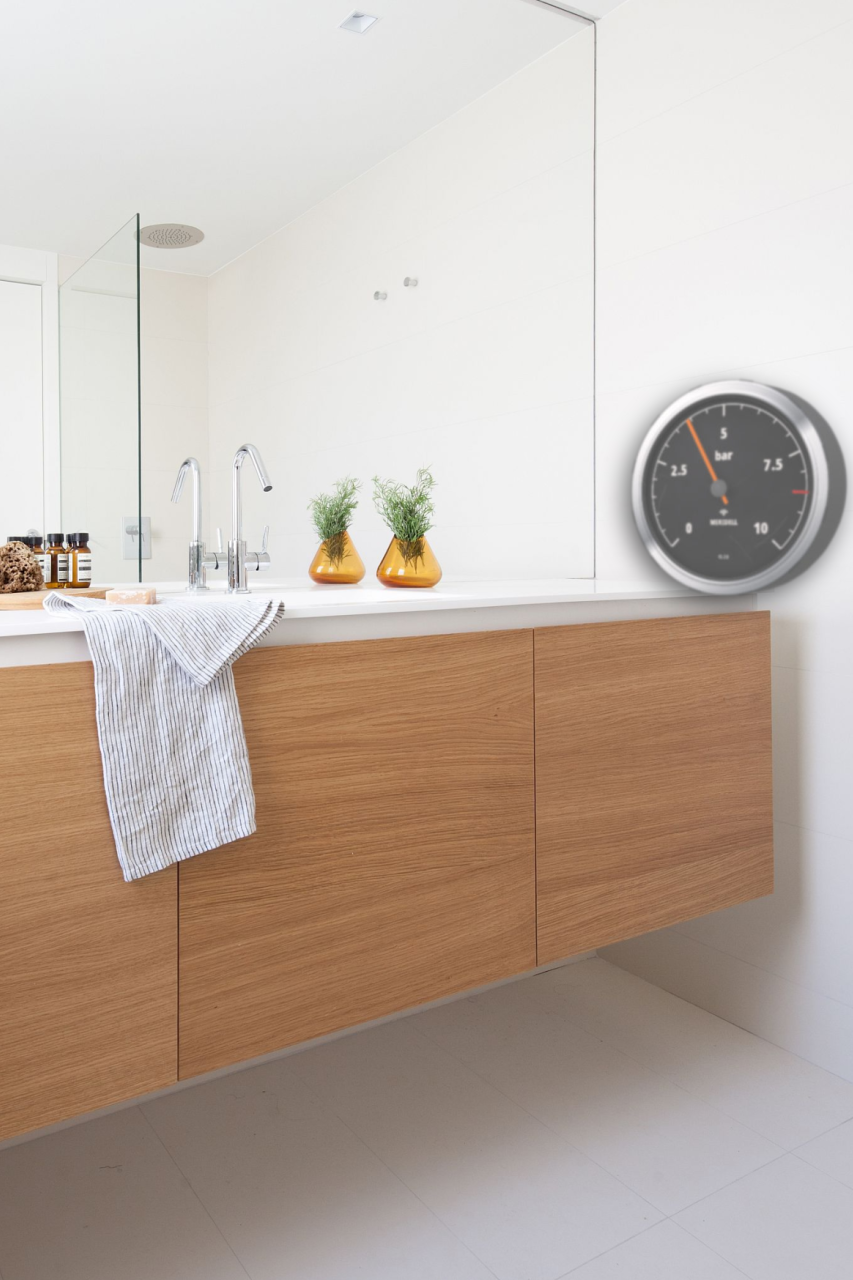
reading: 4 (bar)
